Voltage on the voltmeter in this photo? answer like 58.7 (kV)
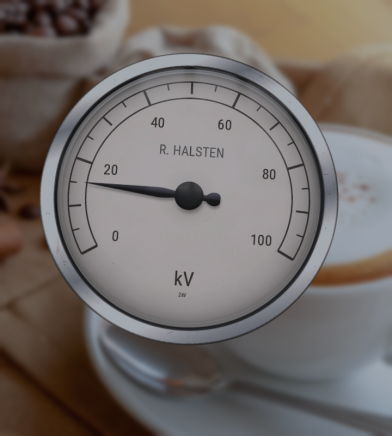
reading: 15 (kV)
